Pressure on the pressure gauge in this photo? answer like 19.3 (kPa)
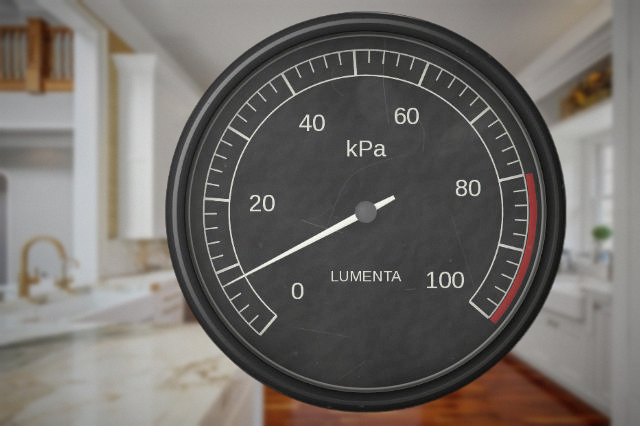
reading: 8 (kPa)
